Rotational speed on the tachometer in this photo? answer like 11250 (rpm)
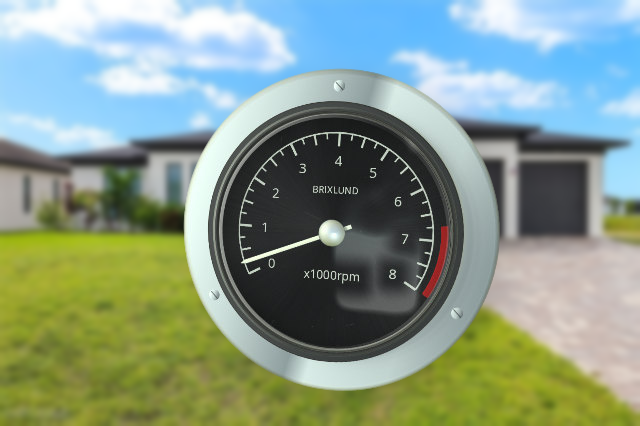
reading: 250 (rpm)
